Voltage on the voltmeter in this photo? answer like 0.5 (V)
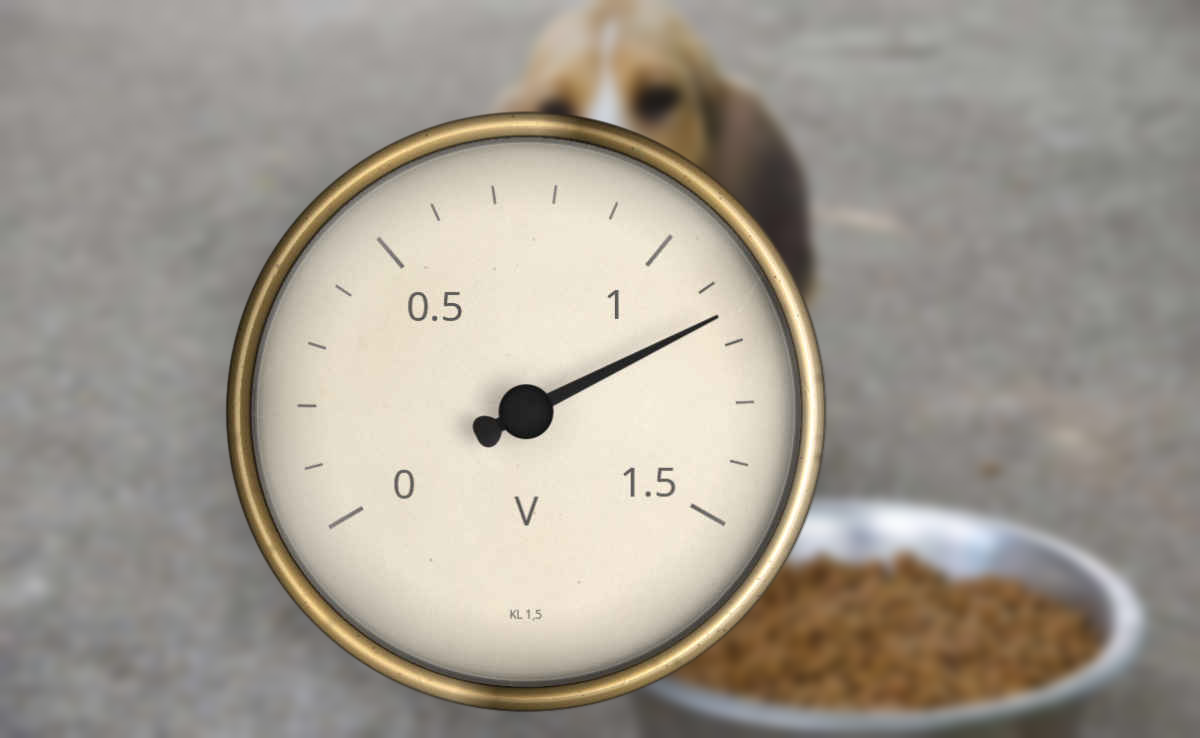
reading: 1.15 (V)
